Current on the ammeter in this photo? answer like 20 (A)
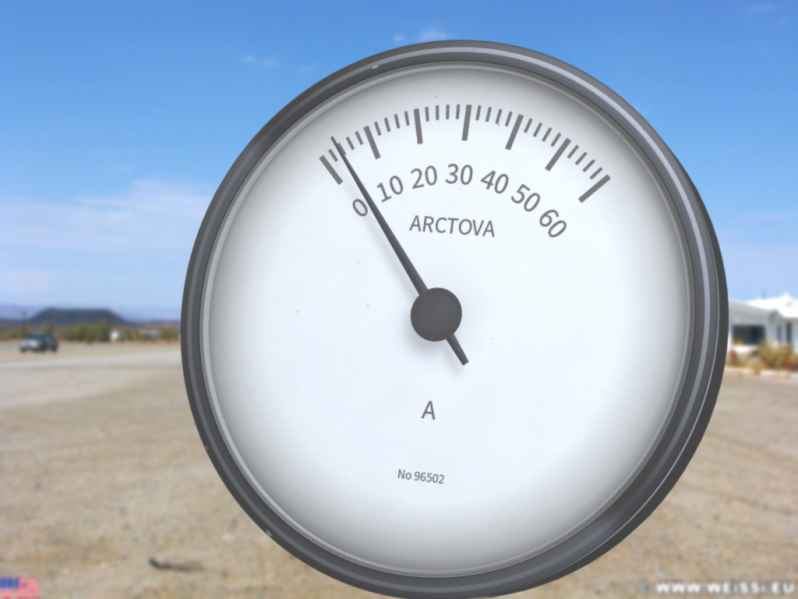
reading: 4 (A)
